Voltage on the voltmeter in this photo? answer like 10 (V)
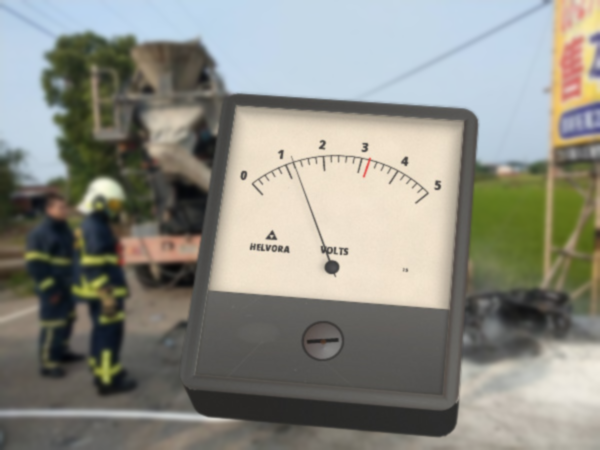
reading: 1.2 (V)
